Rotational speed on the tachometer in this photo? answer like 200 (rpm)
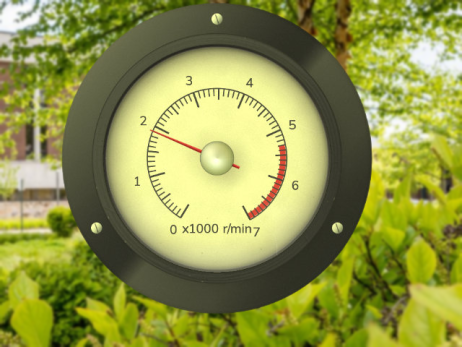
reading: 1900 (rpm)
